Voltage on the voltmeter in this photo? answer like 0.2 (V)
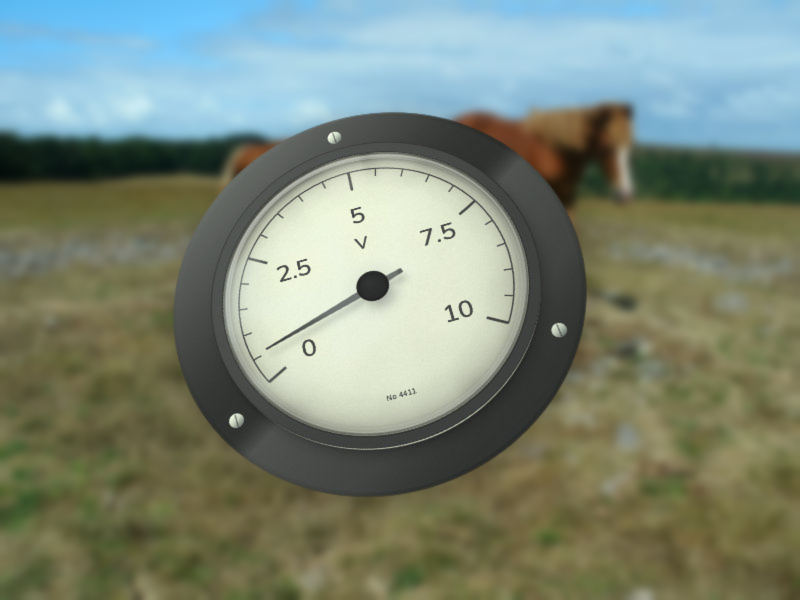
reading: 0.5 (V)
